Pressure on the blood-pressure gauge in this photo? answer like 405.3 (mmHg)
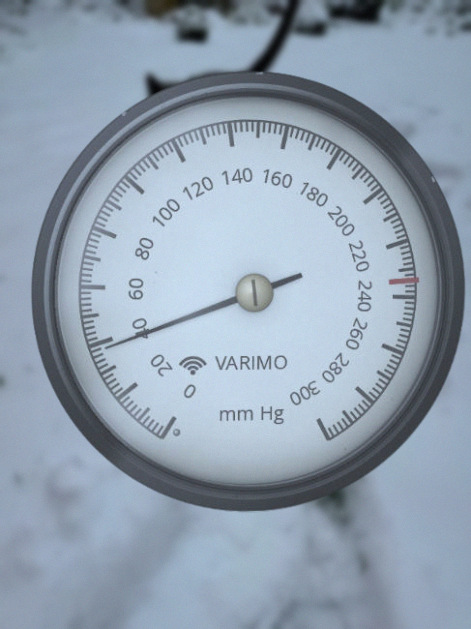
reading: 38 (mmHg)
